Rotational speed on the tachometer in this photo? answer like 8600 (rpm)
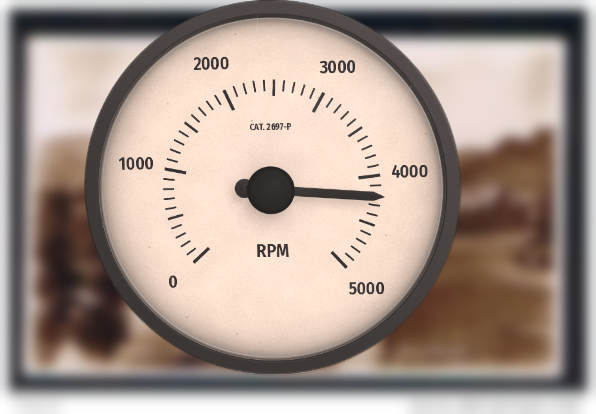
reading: 4200 (rpm)
